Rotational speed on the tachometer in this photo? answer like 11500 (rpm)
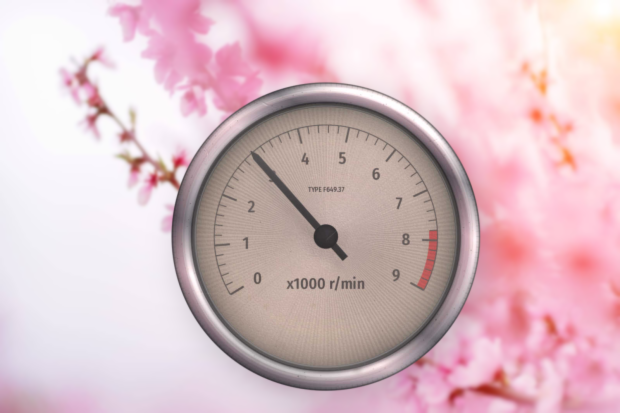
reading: 3000 (rpm)
